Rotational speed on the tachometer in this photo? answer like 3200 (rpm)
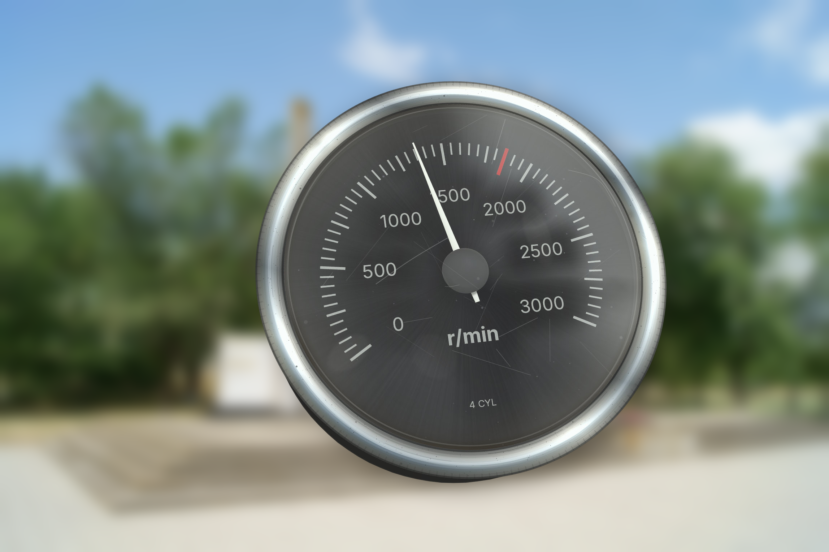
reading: 1350 (rpm)
